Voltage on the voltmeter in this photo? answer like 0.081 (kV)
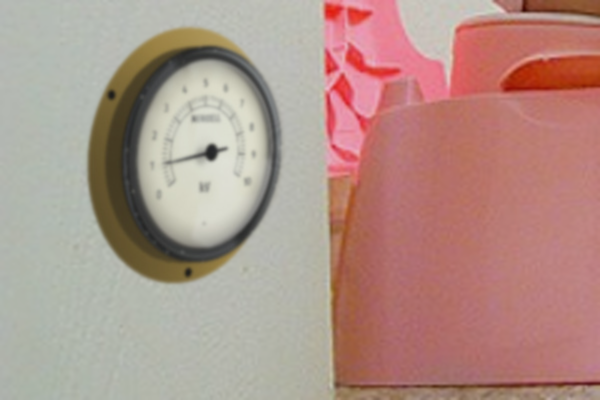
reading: 1 (kV)
